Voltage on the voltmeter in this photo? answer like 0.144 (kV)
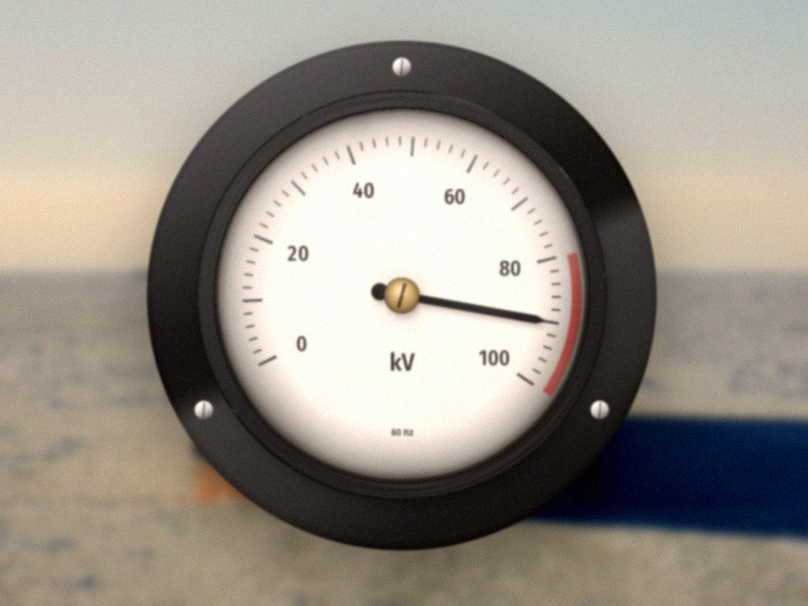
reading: 90 (kV)
